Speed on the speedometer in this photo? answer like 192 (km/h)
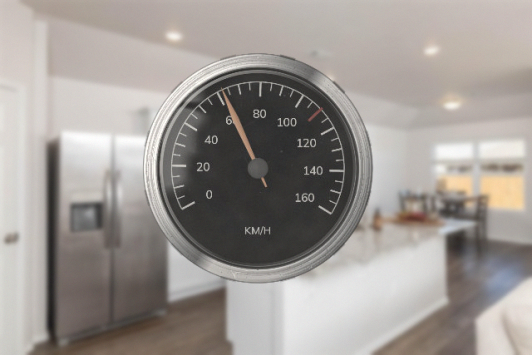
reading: 62.5 (km/h)
